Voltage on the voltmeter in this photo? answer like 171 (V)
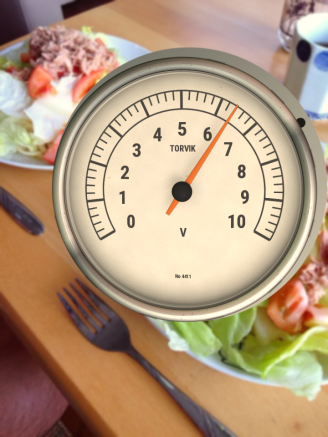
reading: 6.4 (V)
